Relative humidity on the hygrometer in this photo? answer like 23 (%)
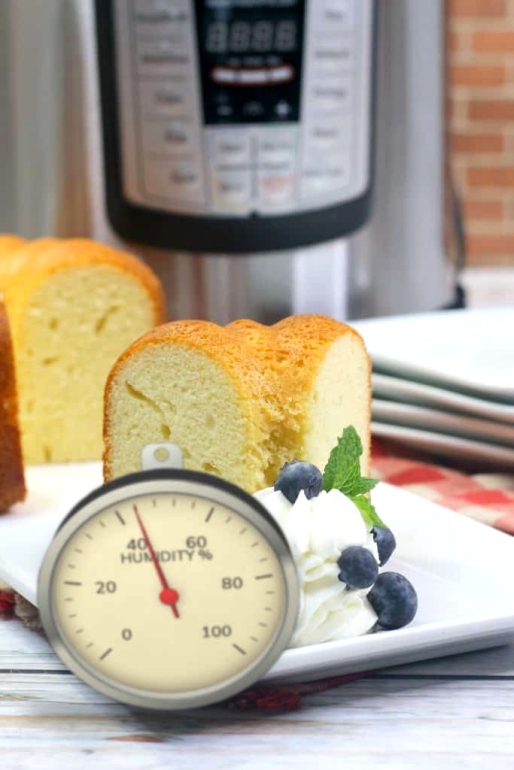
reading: 44 (%)
